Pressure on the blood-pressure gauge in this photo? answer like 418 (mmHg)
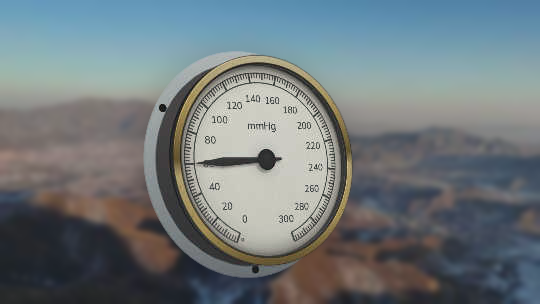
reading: 60 (mmHg)
